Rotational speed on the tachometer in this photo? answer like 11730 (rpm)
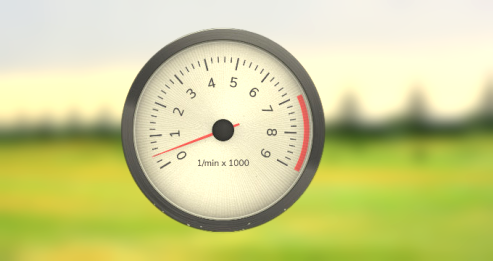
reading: 400 (rpm)
